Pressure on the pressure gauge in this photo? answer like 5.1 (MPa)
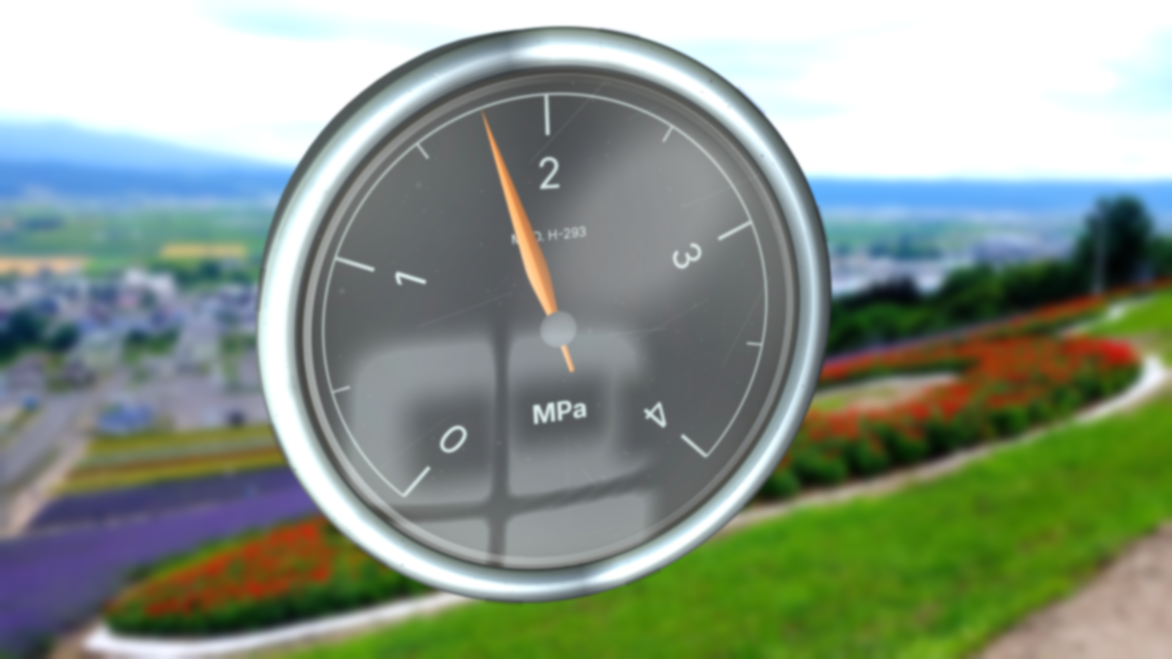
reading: 1.75 (MPa)
